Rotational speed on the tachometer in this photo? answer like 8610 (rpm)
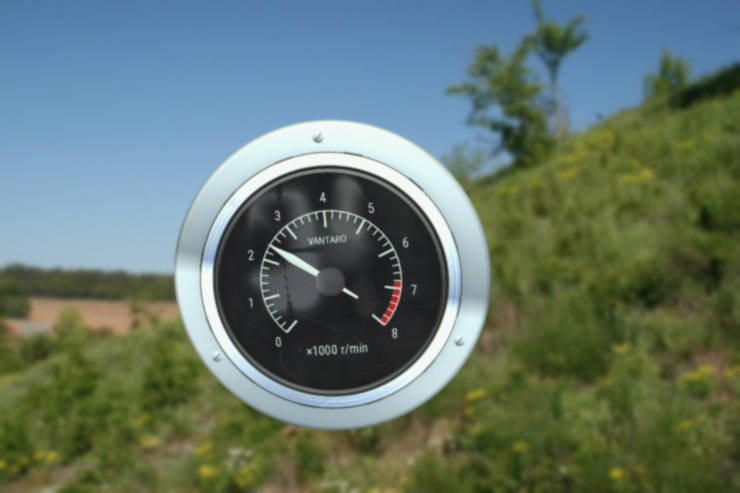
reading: 2400 (rpm)
